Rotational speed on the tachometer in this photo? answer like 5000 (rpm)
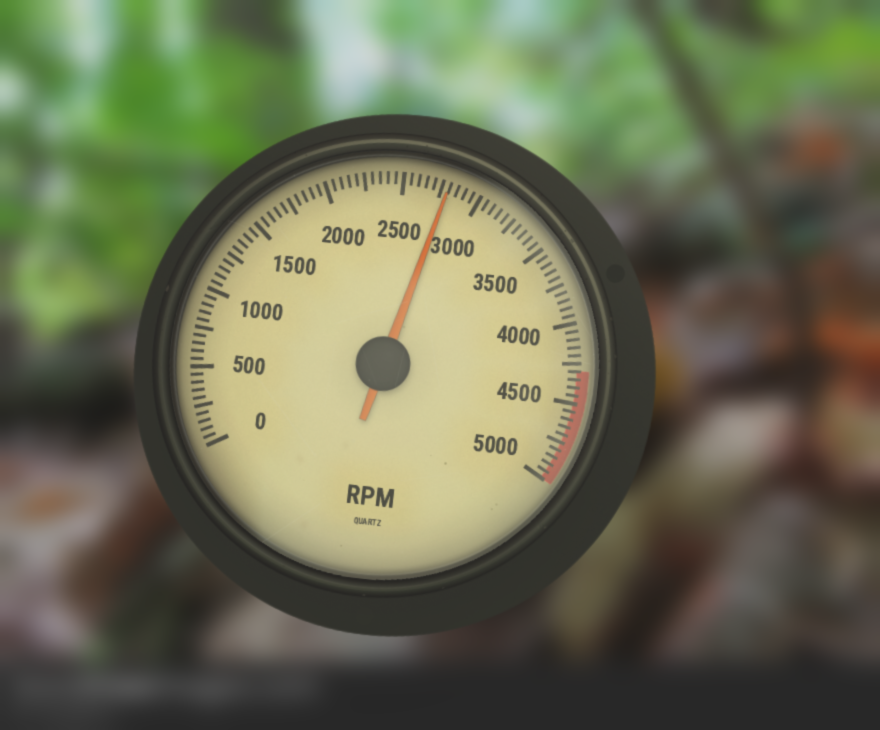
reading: 2800 (rpm)
